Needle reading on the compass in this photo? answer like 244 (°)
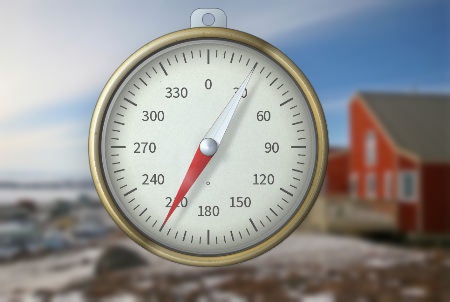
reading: 210 (°)
